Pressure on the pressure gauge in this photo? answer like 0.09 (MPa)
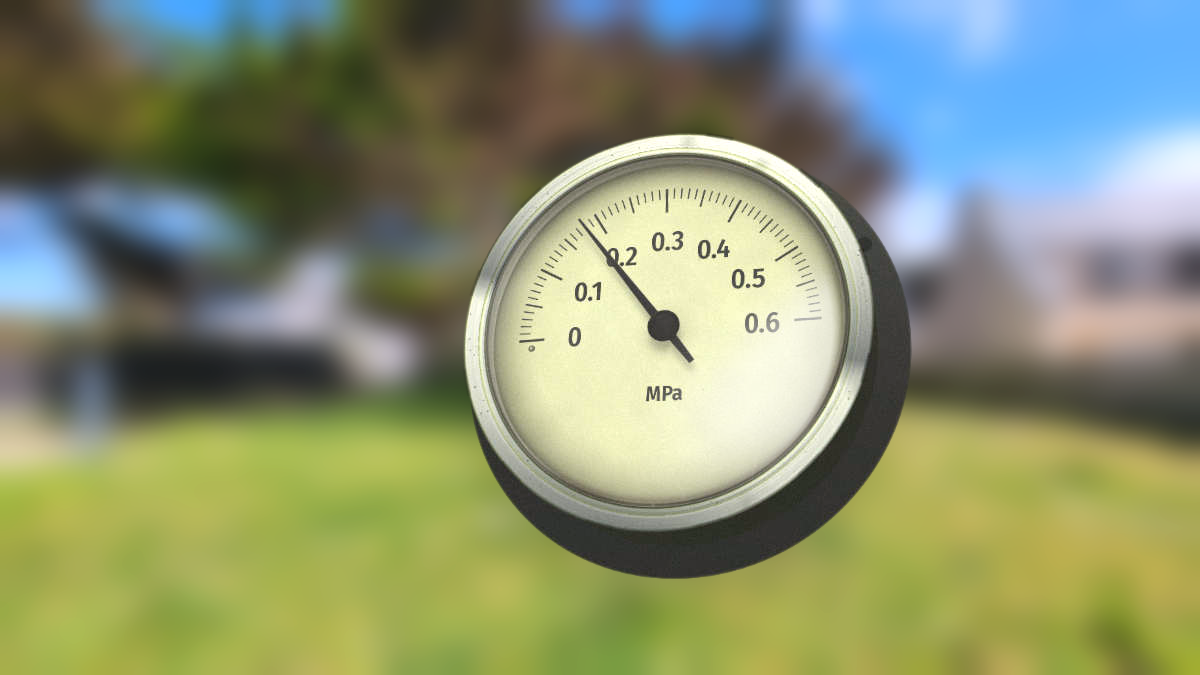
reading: 0.18 (MPa)
